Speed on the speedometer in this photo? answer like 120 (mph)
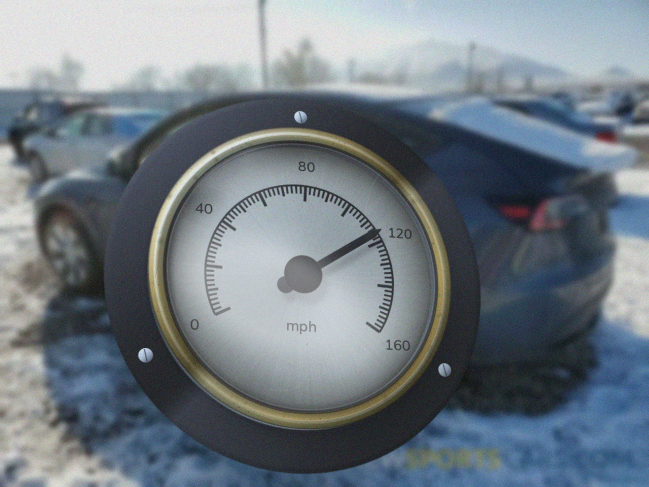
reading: 116 (mph)
